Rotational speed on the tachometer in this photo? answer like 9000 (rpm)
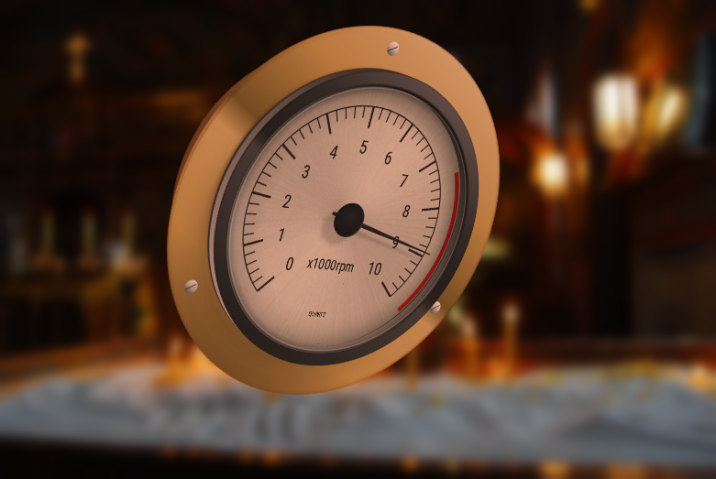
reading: 8900 (rpm)
